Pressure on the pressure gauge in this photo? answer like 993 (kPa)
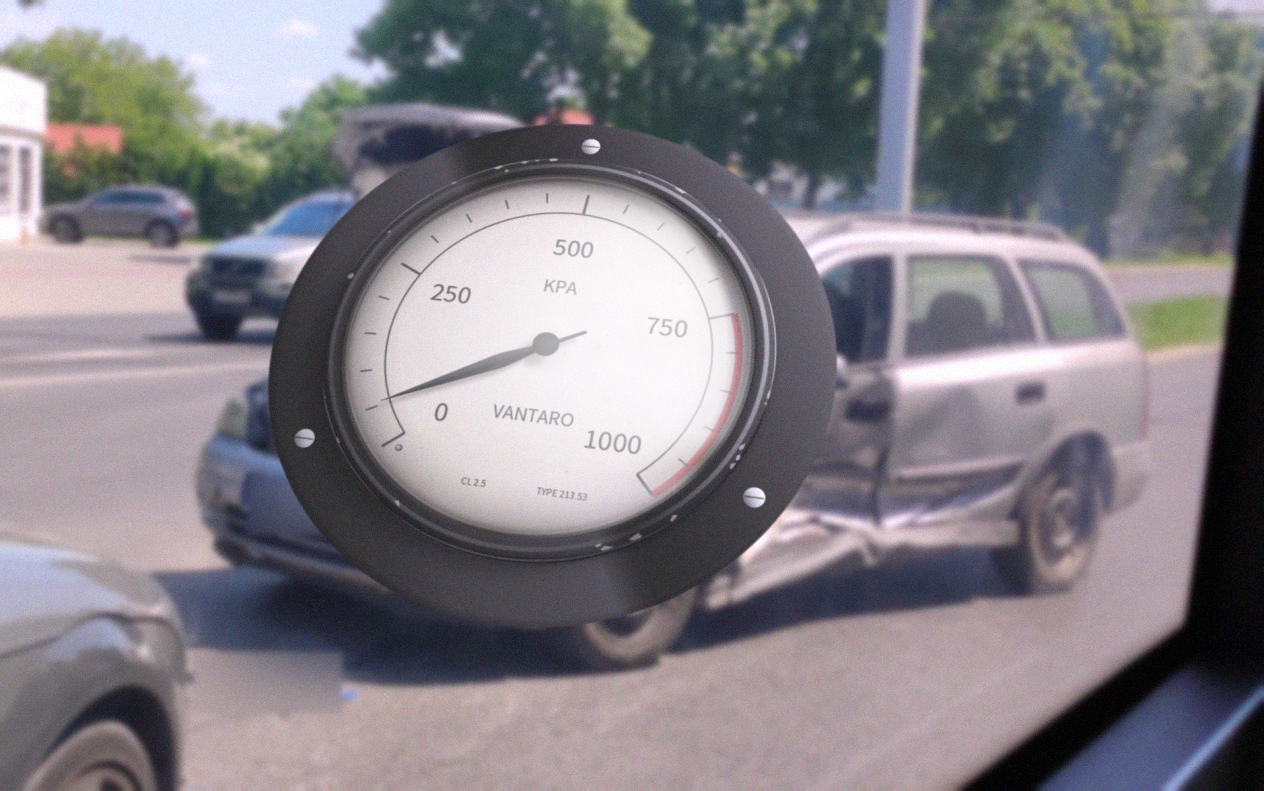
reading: 50 (kPa)
